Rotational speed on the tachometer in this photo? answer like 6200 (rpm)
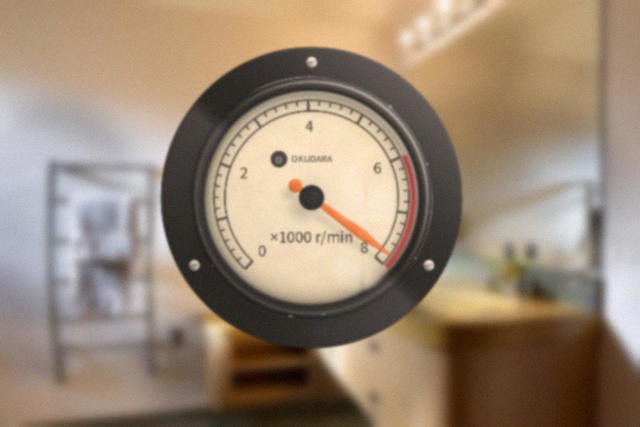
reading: 7800 (rpm)
